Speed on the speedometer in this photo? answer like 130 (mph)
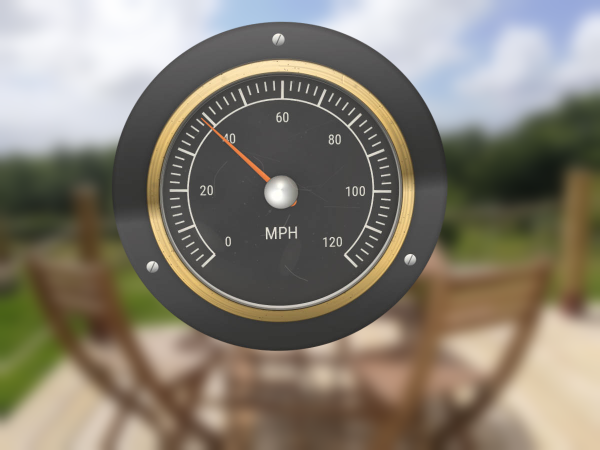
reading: 39 (mph)
